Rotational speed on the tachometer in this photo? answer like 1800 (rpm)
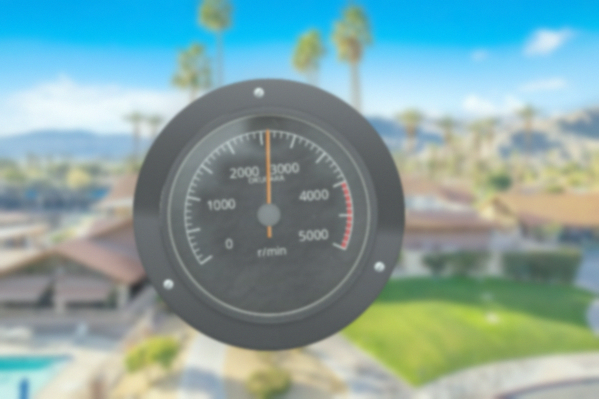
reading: 2600 (rpm)
